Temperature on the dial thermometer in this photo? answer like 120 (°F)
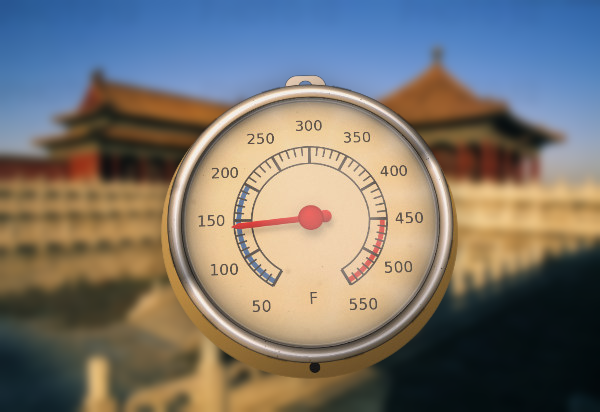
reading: 140 (°F)
